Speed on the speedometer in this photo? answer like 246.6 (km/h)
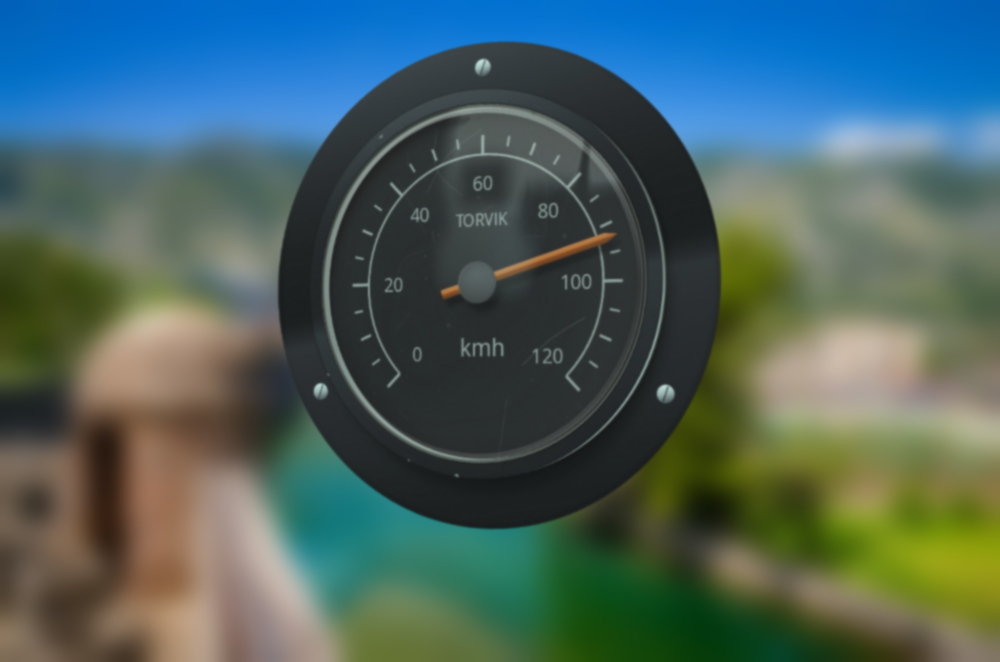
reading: 92.5 (km/h)
